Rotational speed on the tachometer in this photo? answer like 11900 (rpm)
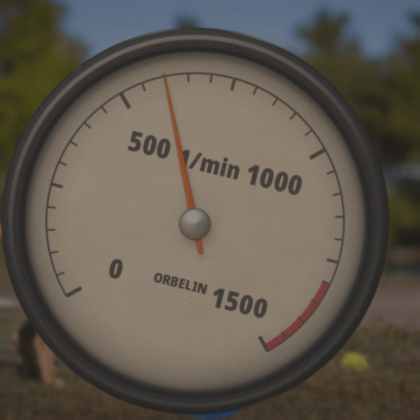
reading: 600 (rpm)
